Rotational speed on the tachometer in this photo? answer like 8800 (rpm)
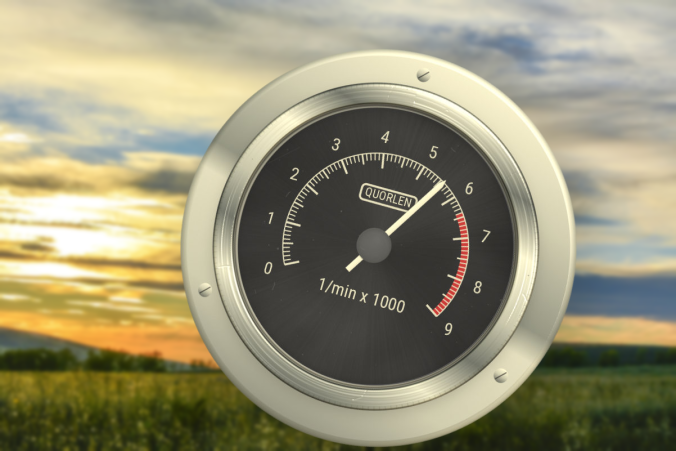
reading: 5600 (rpm)
